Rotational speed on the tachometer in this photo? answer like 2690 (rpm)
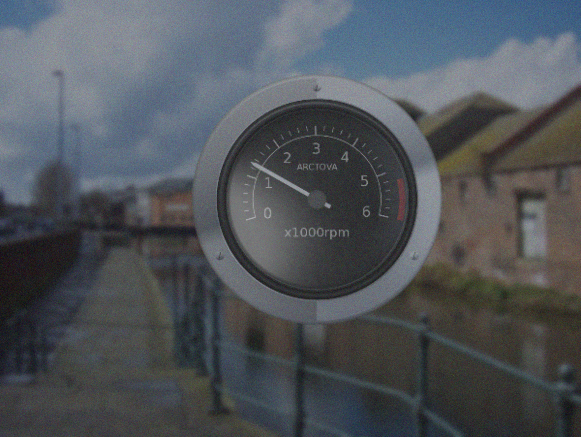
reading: 1300 (rpm)
